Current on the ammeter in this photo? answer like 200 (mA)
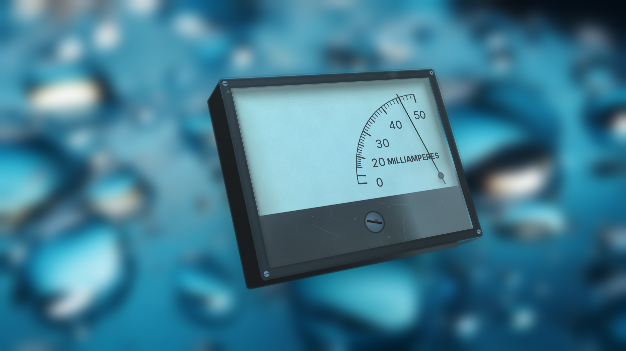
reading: 45 (mA)
